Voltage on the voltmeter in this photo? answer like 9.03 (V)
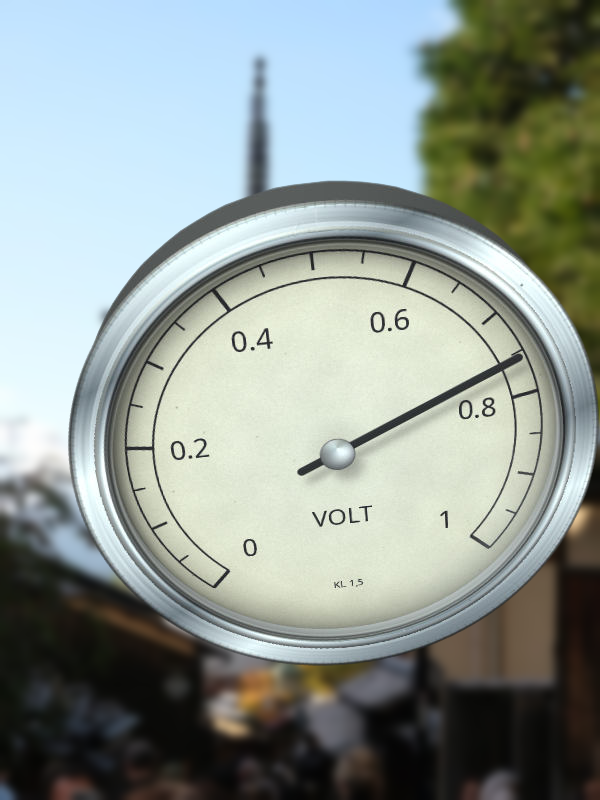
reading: 0.75 (V)
